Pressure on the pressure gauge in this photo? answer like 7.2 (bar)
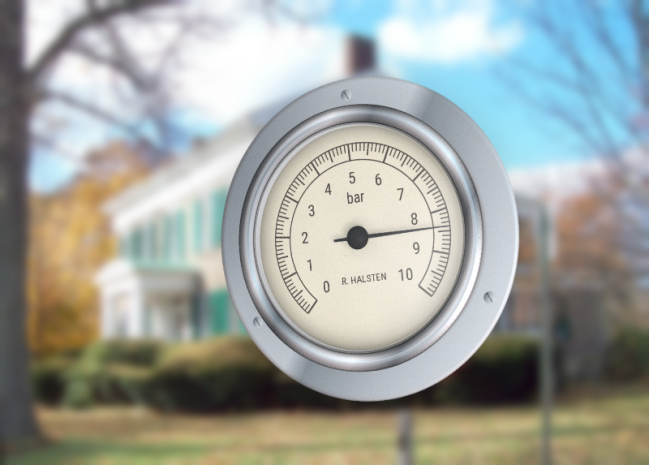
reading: 8.4 (bar)
